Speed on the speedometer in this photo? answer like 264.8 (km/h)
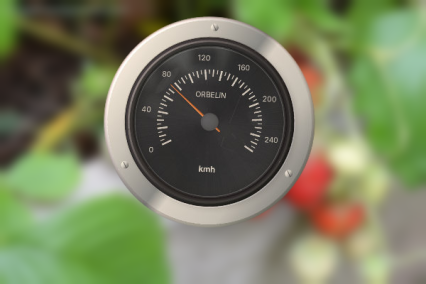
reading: 75 (km/h)
